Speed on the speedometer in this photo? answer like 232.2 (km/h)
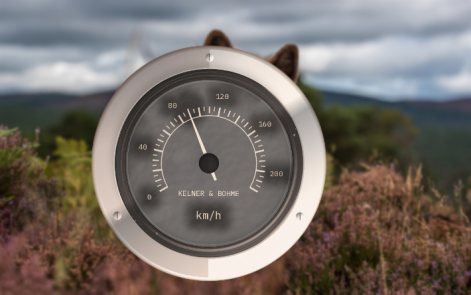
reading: 90 (km/h)
